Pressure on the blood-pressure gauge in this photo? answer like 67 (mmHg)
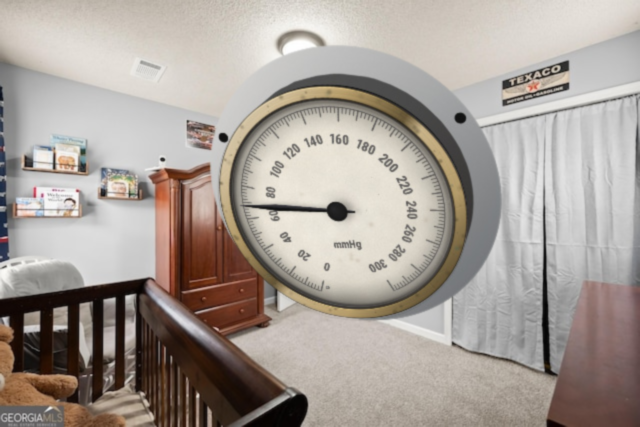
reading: 70 (mmHg)
